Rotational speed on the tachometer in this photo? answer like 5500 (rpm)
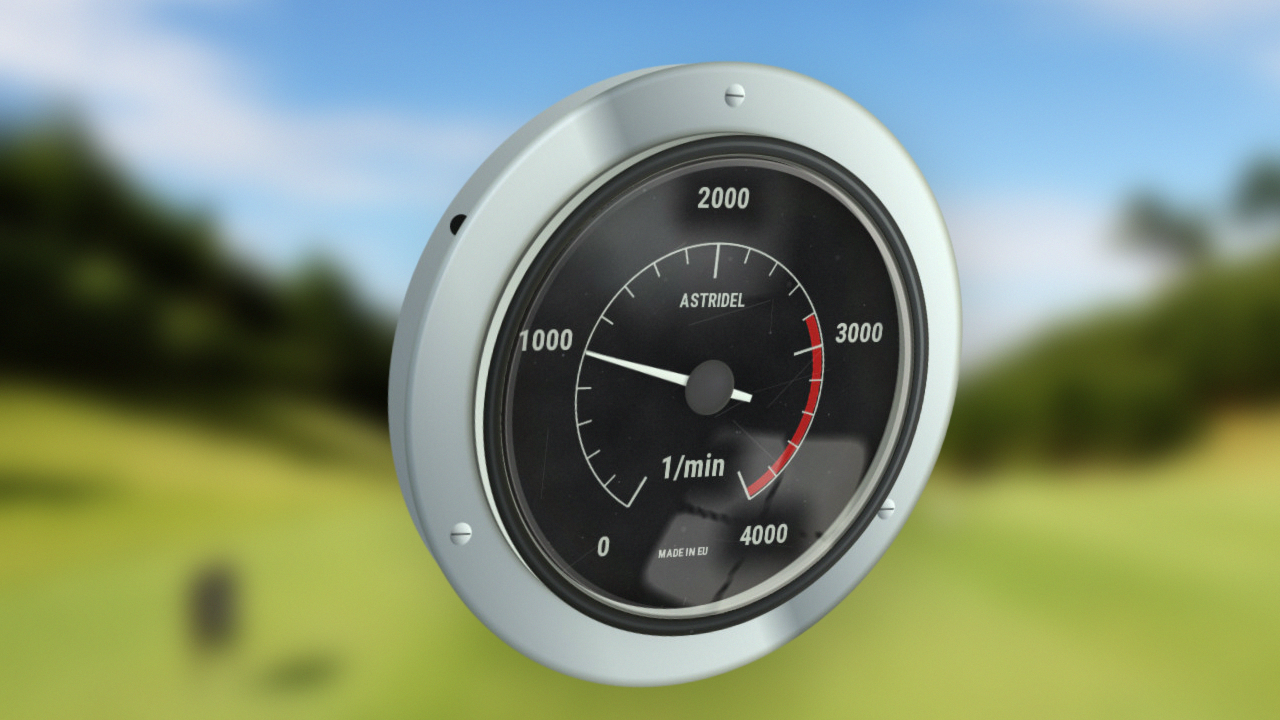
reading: 1000 (rpm)
